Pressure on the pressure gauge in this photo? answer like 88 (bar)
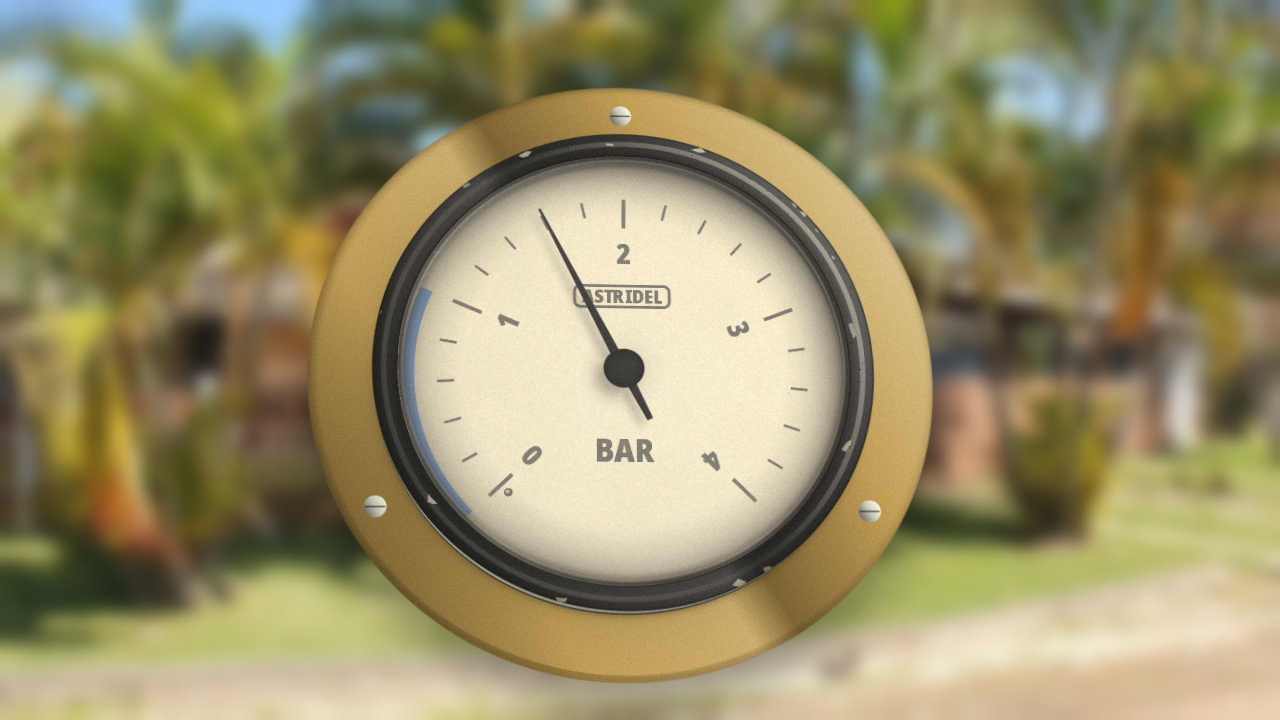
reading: 1.6 (bar)
